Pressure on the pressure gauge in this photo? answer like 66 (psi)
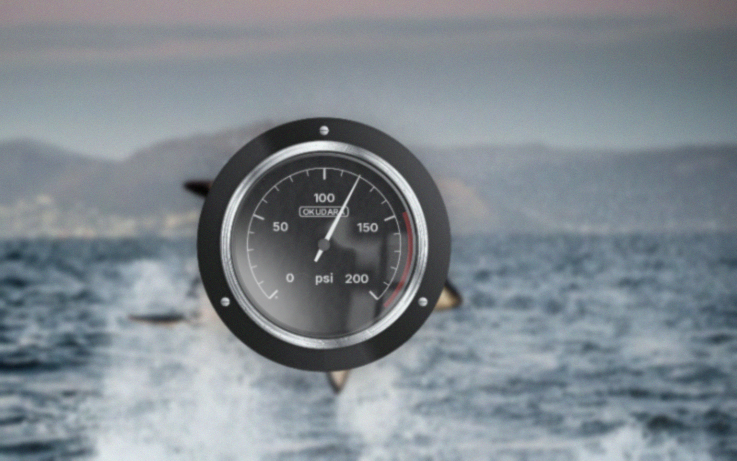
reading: 120 (psi)
